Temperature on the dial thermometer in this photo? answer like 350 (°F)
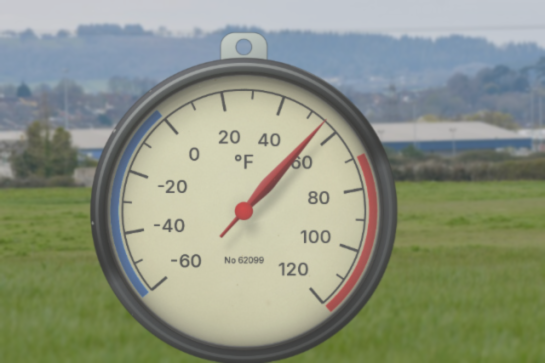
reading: 55 (°F)
